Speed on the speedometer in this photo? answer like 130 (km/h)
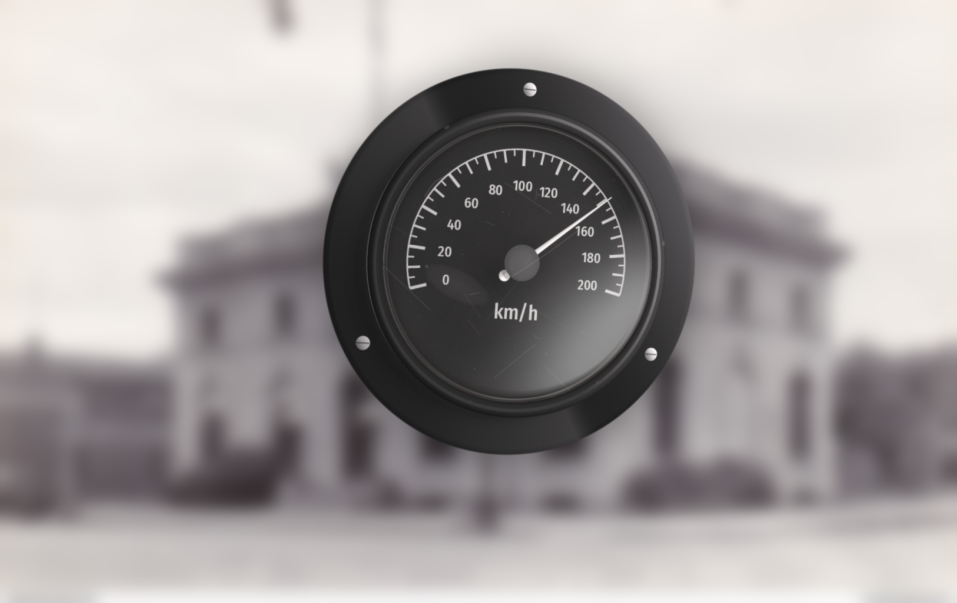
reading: 150 (km/h)
